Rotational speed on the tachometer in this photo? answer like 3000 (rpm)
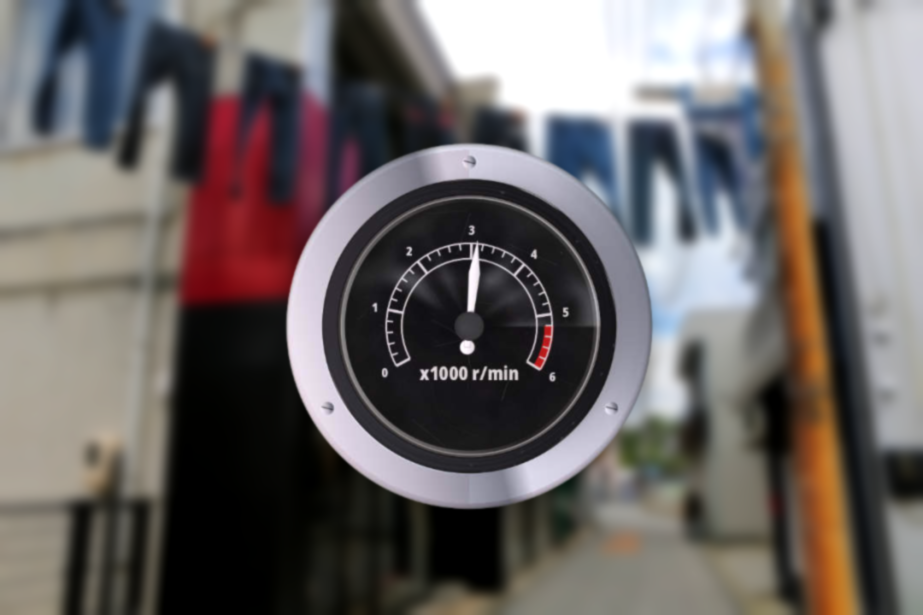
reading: 3100 (rpm)
